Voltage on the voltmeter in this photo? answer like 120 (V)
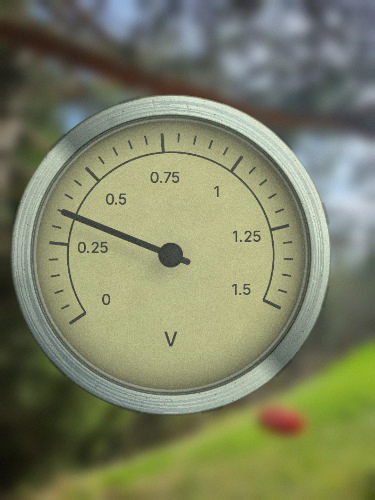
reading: 0.35 (V)
